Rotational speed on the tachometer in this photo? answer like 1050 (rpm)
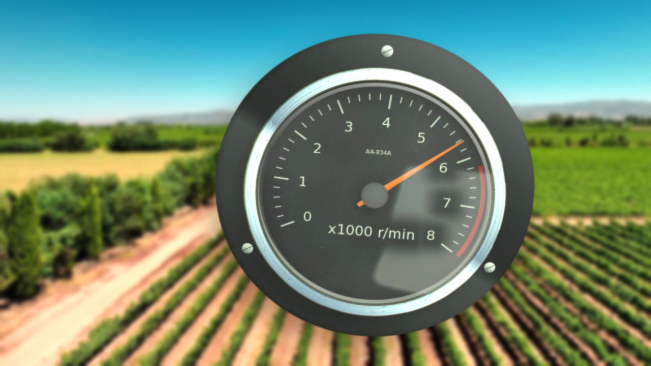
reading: 5600 (rpm)
